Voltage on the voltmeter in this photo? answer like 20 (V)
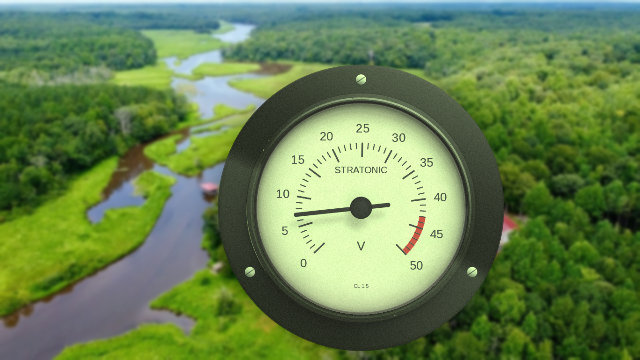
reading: 7 (V)
